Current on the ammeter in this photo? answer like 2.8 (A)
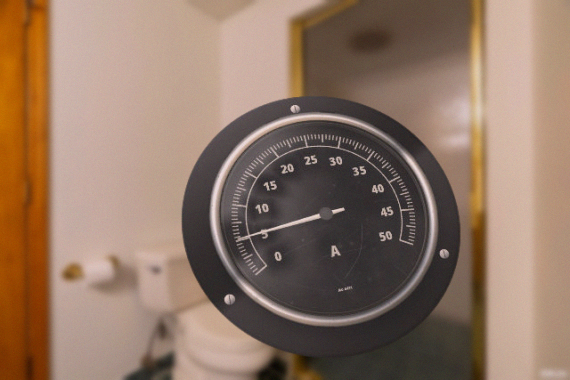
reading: 5 (A)
